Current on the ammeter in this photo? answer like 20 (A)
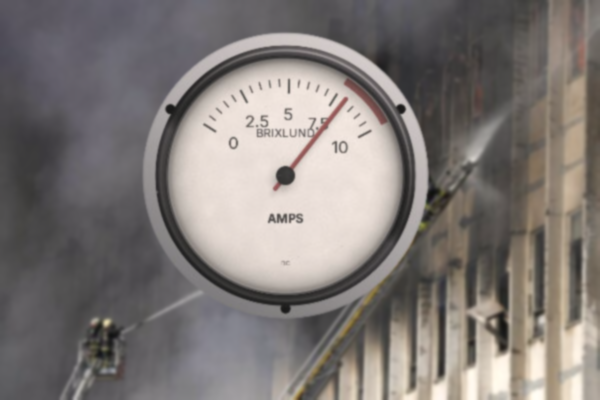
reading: 8 (A)
